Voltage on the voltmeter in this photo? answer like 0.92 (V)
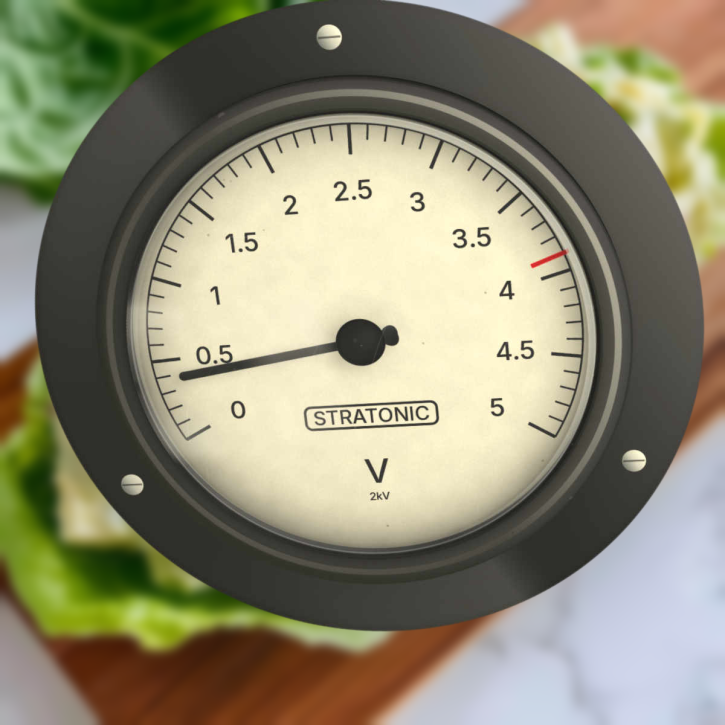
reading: 0.4 (V)
